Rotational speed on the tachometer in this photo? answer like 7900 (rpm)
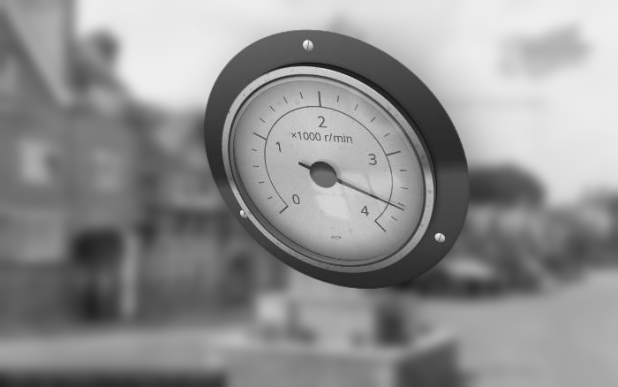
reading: 3600 (rpm)
